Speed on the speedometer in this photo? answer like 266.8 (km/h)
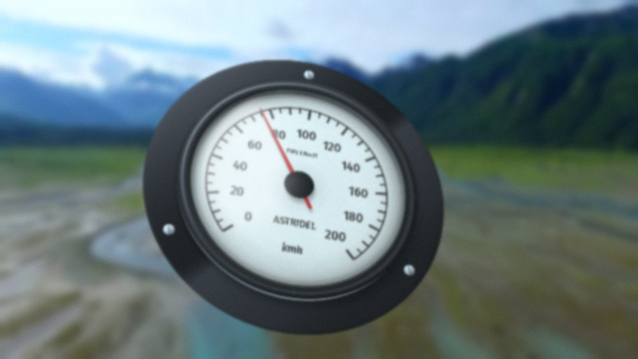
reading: 75 (km/h)
